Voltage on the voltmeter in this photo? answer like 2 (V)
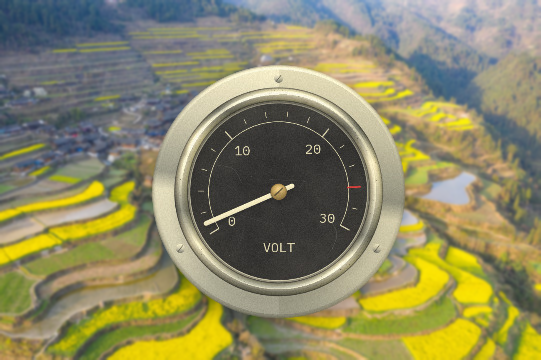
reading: 1 (V)
